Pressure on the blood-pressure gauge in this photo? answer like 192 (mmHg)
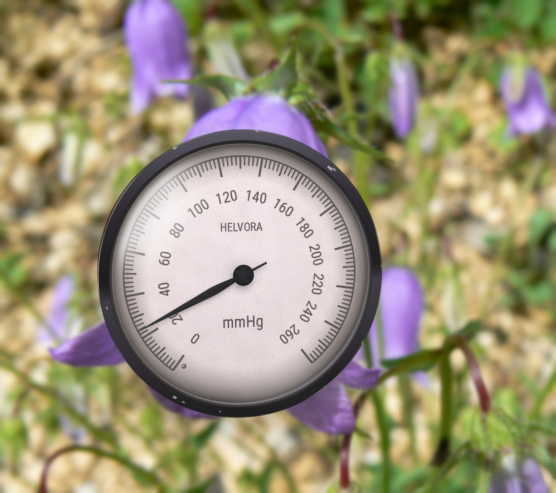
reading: 24 (mmHg)
